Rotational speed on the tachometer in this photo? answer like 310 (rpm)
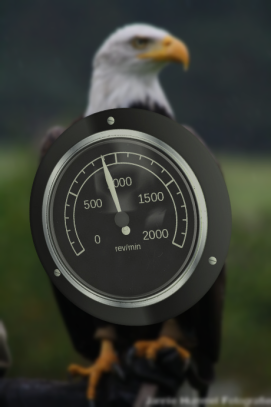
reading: 900 (rpm)
